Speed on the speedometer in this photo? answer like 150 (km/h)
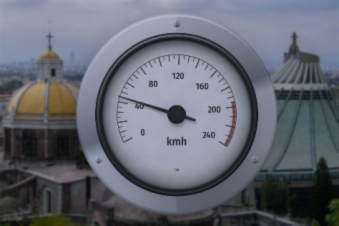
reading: 45 (km/h)
